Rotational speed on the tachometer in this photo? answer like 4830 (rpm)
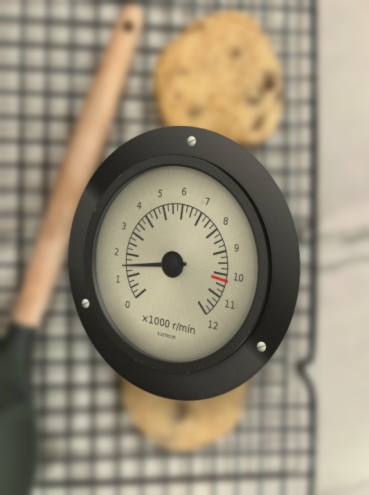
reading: 1500 (rpm)
